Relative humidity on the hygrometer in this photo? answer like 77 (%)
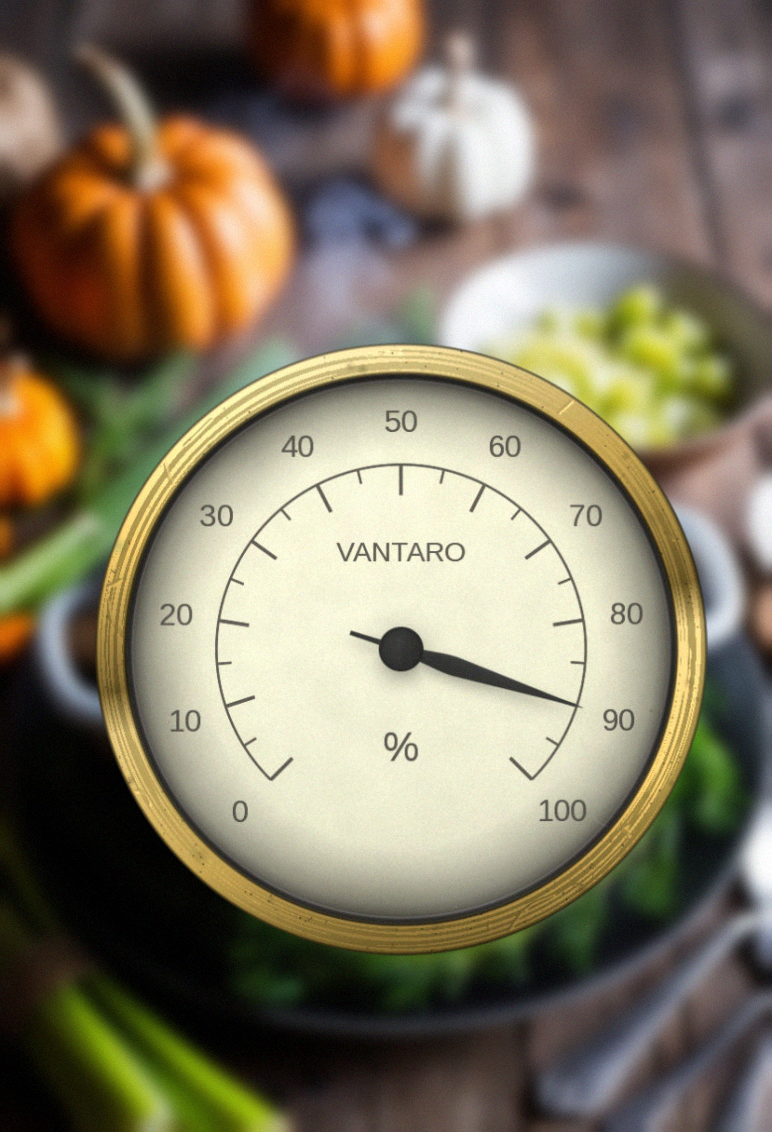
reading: 90 (%)
